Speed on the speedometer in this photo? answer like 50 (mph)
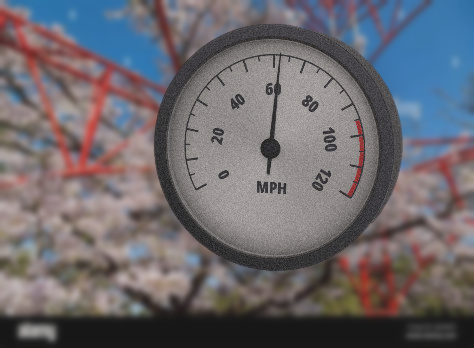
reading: 62.5 (mph)
